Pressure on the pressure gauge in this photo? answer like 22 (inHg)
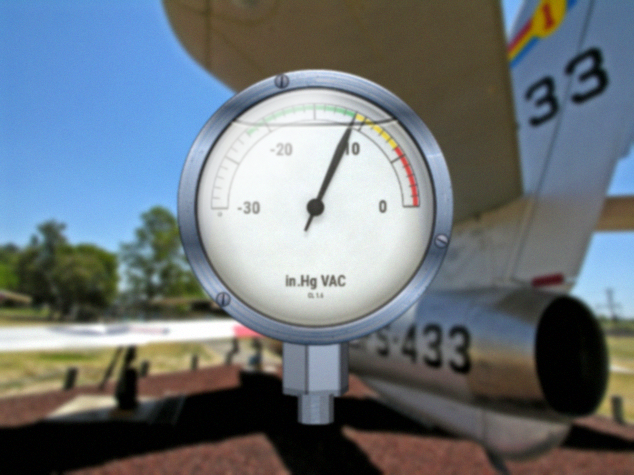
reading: -11 (inHg)
